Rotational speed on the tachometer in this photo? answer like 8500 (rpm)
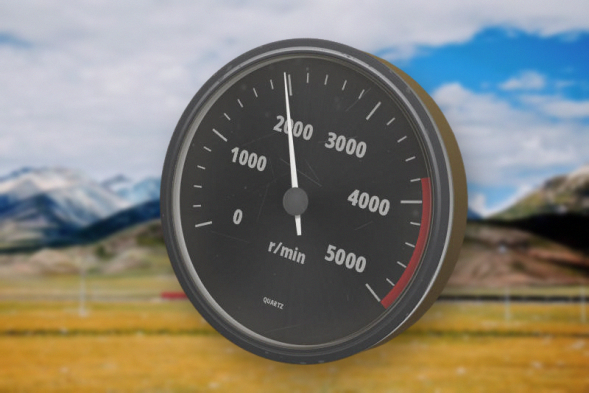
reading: 2000 (rpm)
